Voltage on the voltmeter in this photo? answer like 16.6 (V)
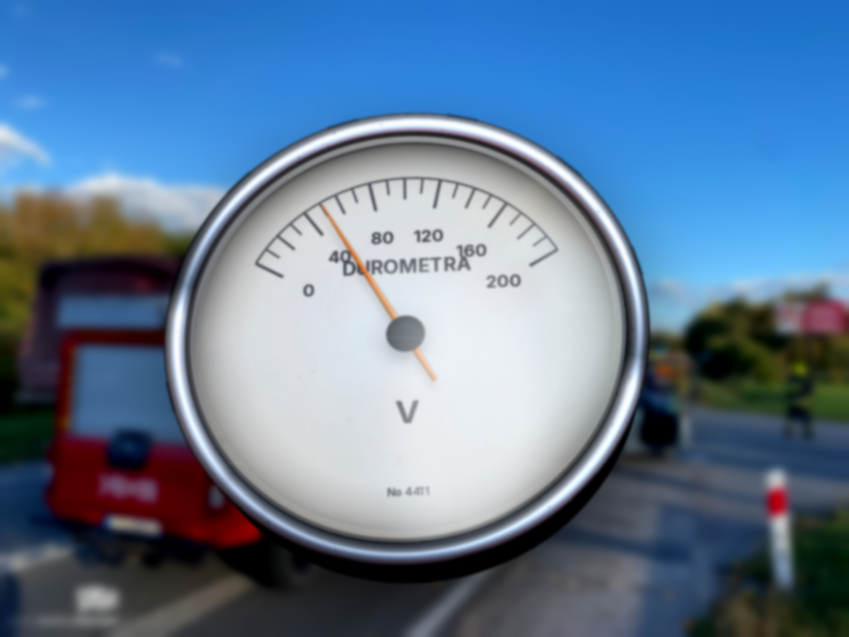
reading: 50 (V)
